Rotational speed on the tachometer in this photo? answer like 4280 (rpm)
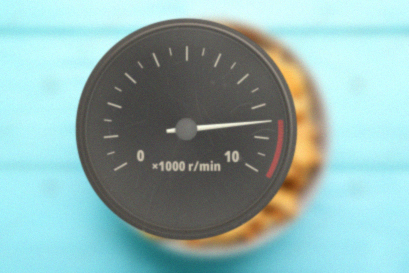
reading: 8500 (rpm)
